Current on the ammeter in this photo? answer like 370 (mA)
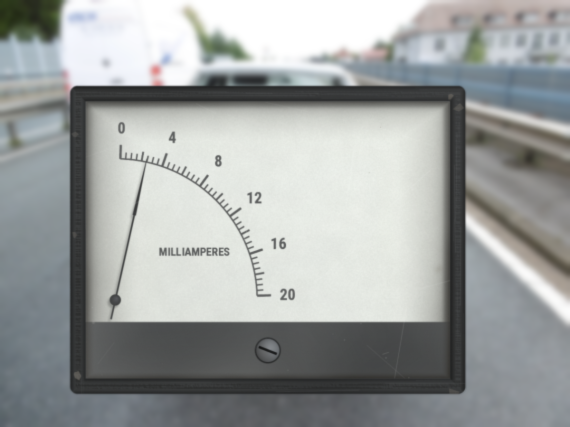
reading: 2.5 (mA)
